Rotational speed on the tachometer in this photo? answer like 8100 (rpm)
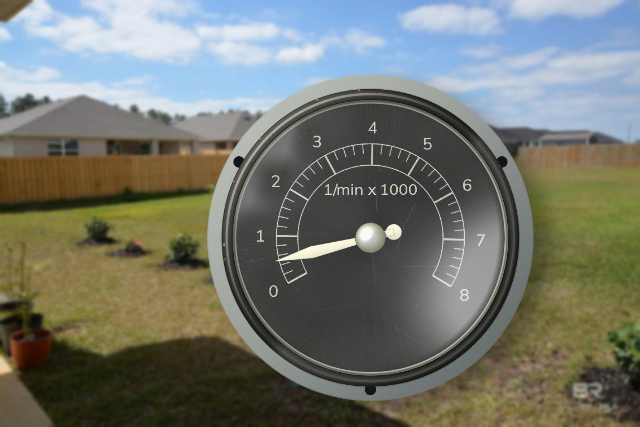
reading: 500 (rpm)
